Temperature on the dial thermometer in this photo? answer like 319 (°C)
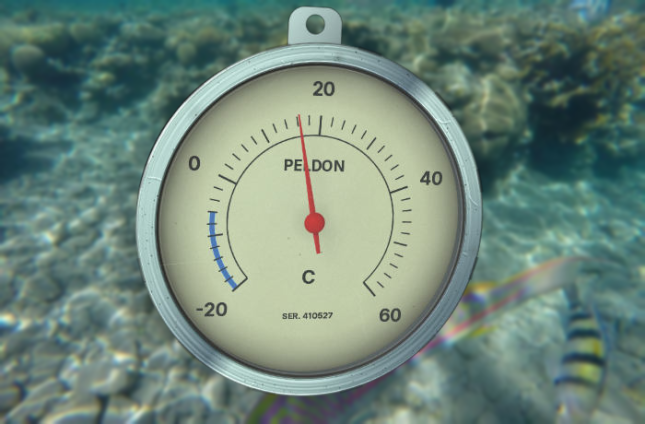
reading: 16 (°C)
